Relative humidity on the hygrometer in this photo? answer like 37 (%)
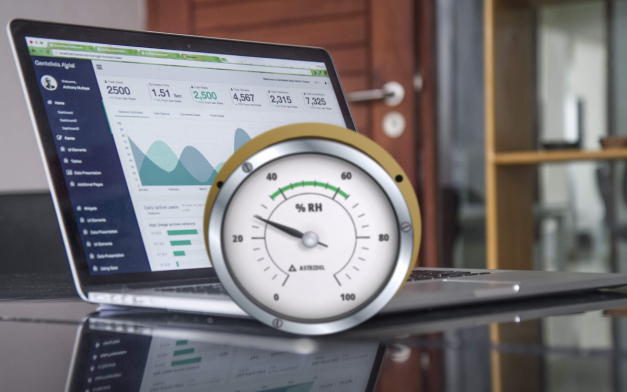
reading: 28 (%)
